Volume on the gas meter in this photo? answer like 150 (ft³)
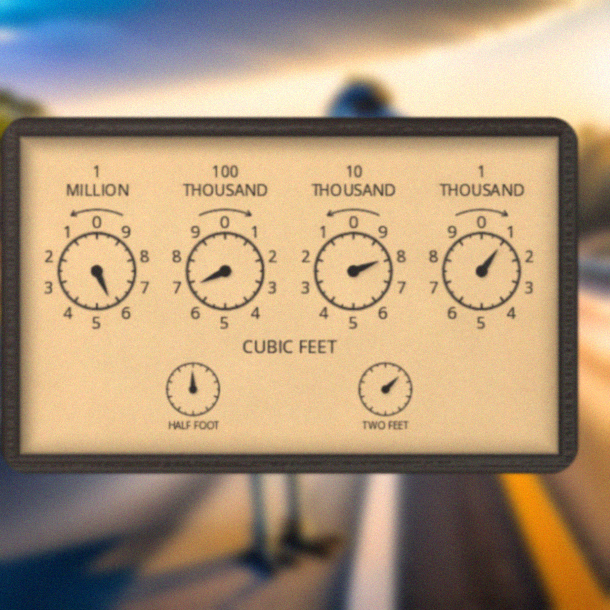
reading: 568100 (ft³)
